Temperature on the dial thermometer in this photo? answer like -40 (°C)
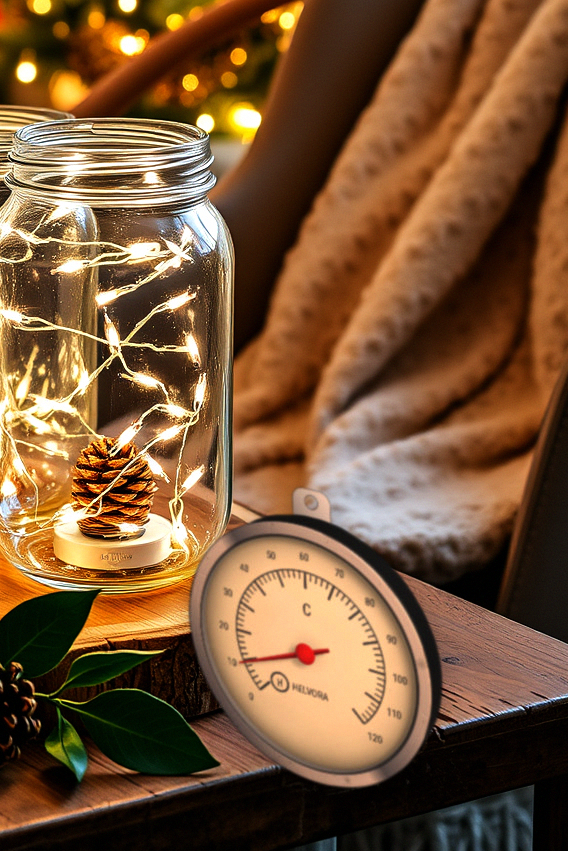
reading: 10 (°C)
